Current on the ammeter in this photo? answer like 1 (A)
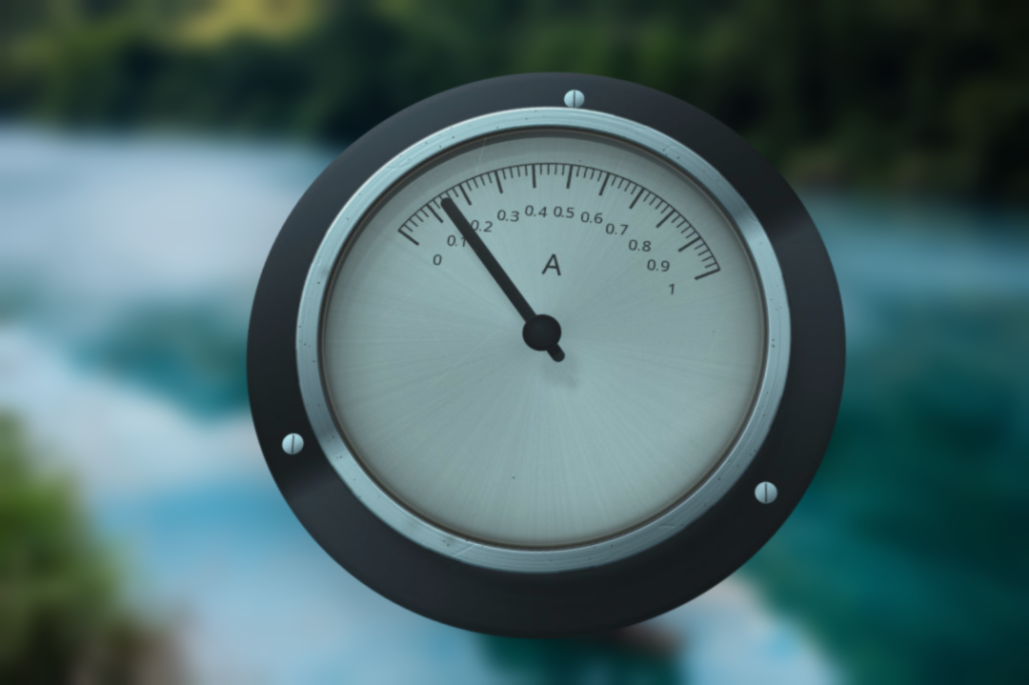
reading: 0.14 (A)
